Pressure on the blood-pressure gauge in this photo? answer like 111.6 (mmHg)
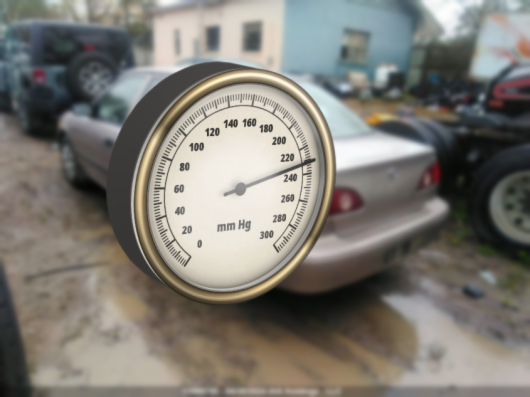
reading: 230 (mmHg)
